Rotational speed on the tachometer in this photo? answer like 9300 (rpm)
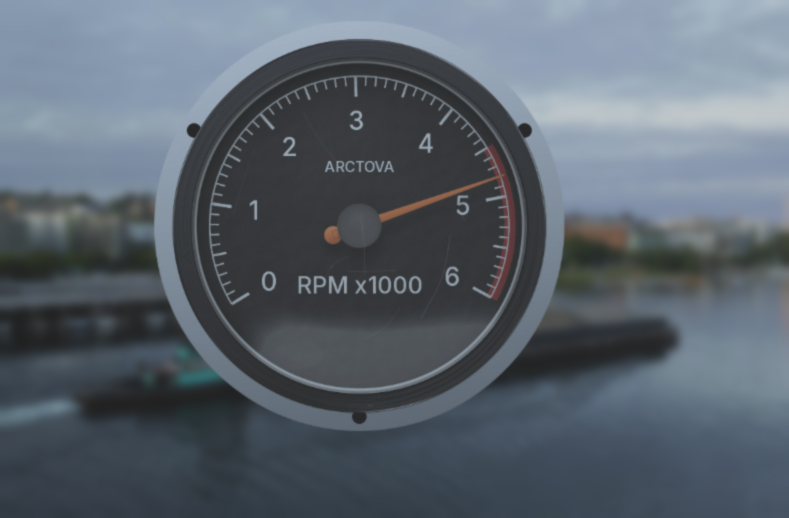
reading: 4800 (rpm)
